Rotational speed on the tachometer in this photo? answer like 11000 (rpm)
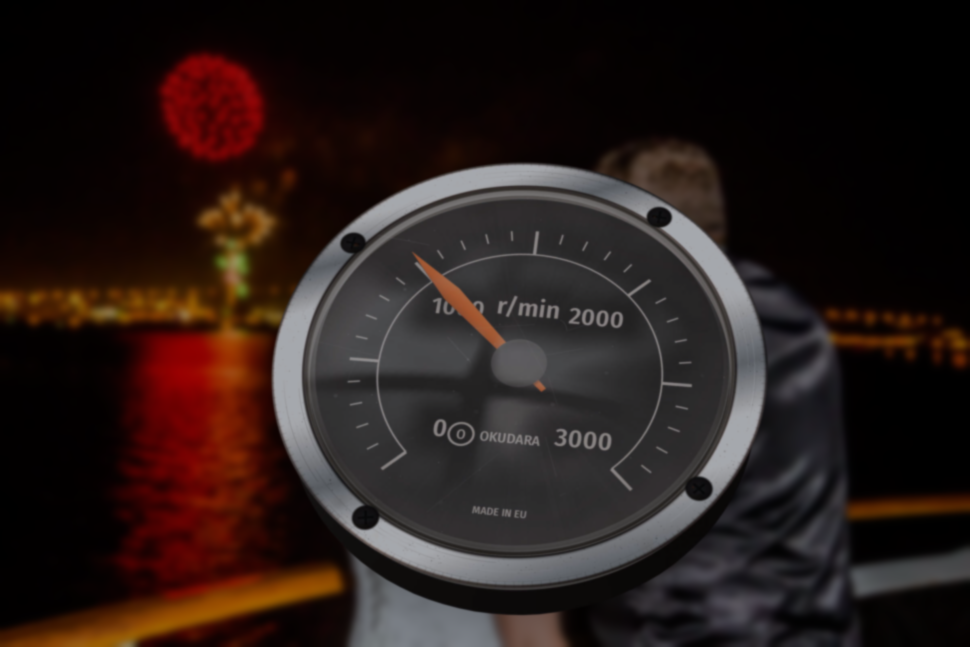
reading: 1000 (rpm)
